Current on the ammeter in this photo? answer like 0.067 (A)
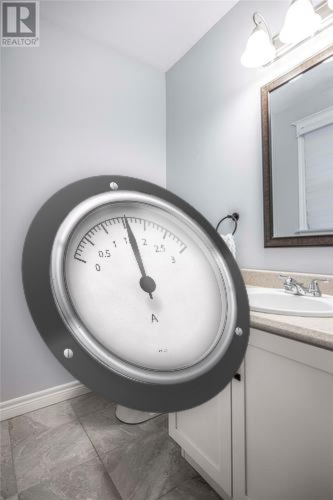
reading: 1.5 (A)
